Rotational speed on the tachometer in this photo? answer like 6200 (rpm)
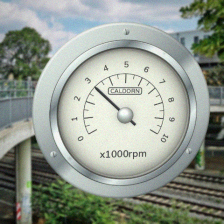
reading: 3000 (rpm)
